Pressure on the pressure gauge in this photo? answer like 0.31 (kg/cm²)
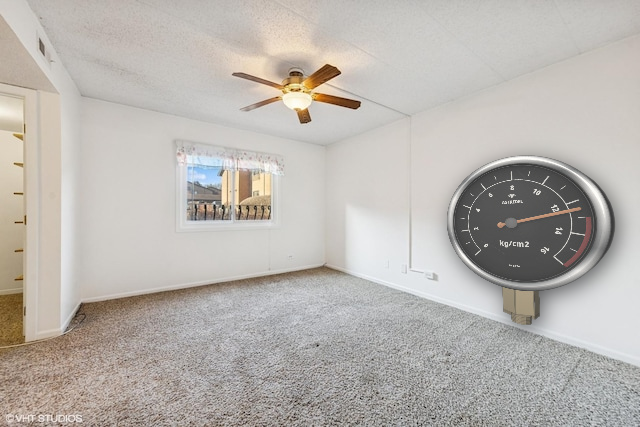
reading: 12.5 (kg/cm²)
